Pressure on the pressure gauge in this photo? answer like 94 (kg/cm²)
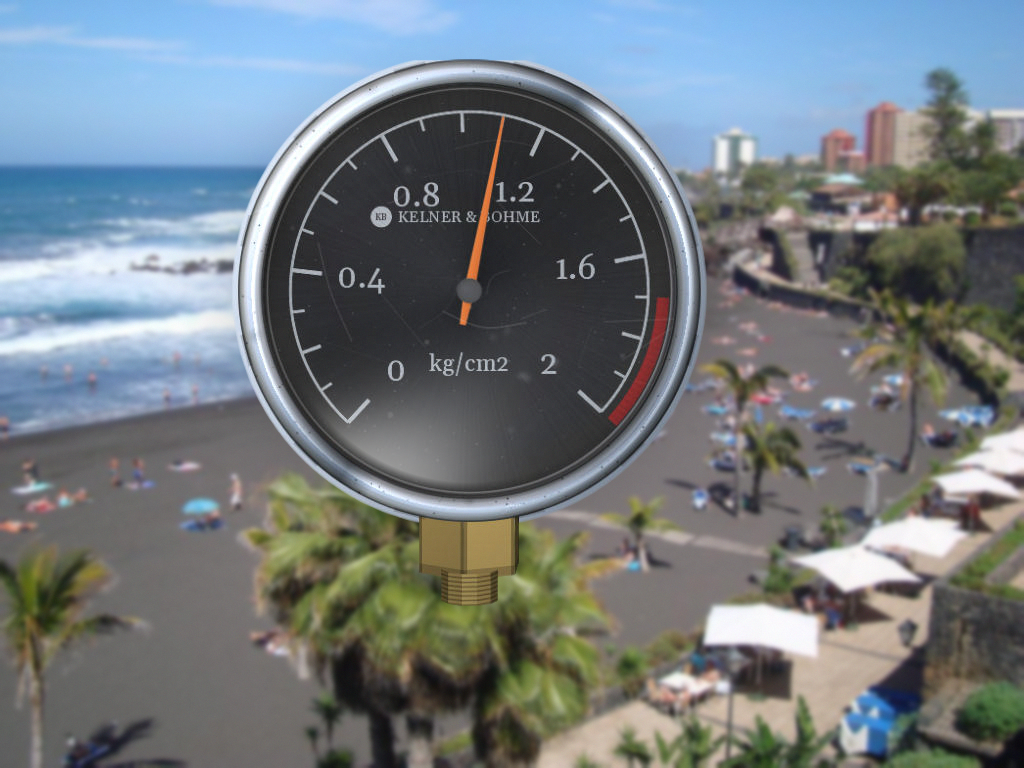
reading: 1.1 (kg/cm²)
